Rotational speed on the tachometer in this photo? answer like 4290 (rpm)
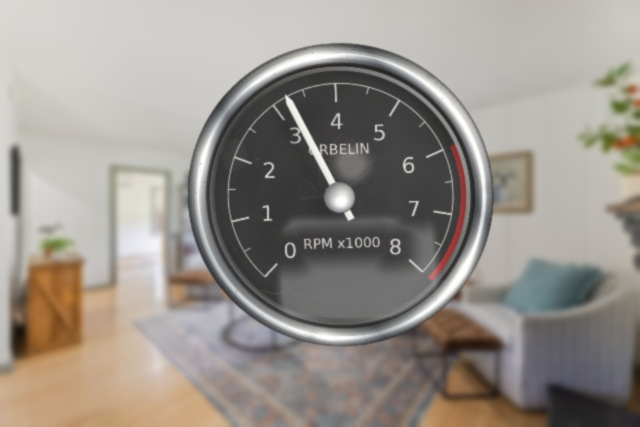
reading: 3250 (rpm)
